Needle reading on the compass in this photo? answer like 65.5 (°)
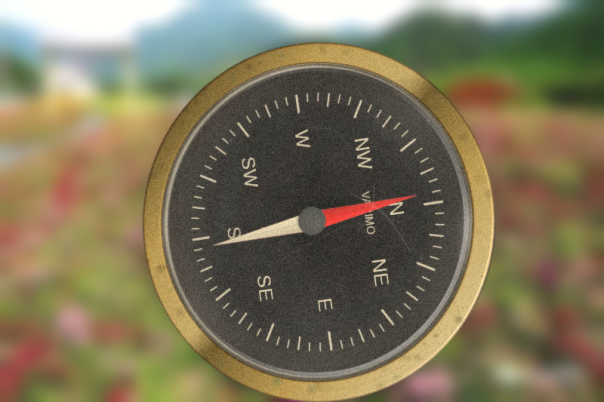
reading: 355 (°)
